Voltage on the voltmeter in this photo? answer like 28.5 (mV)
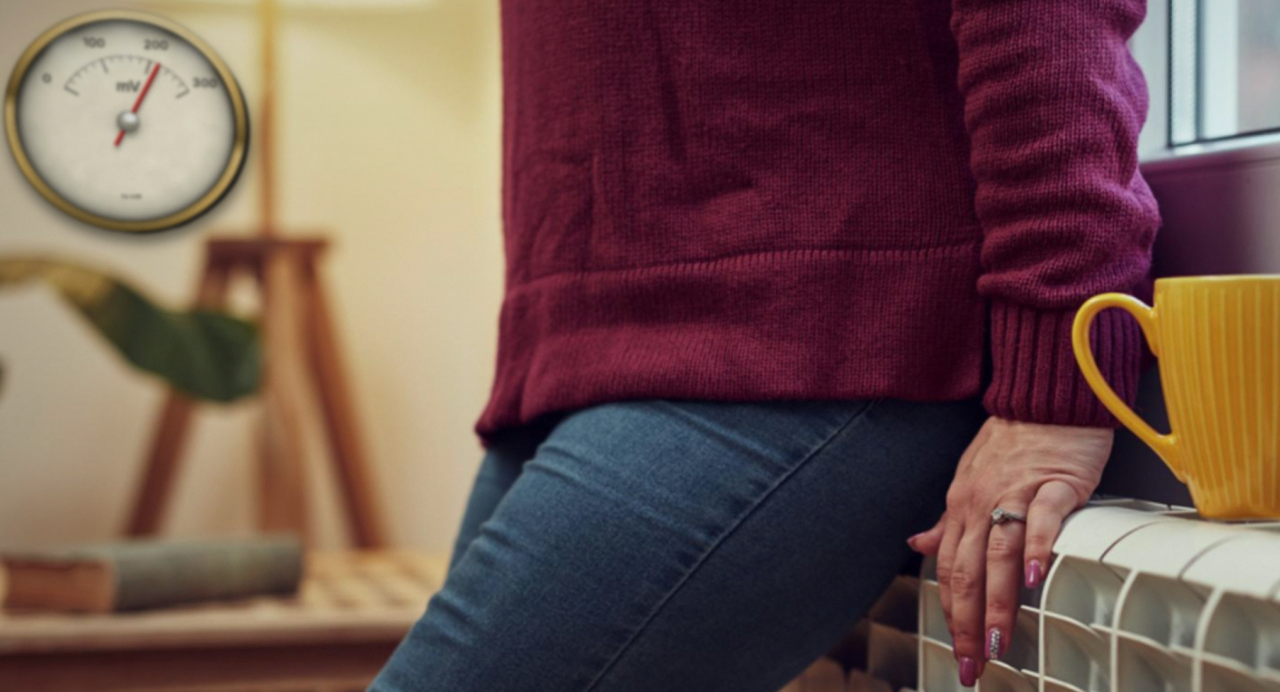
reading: 220 (mV)
